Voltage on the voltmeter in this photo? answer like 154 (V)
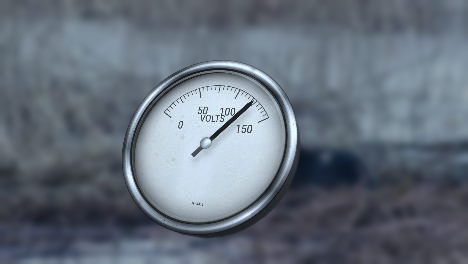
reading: 125 (V)
